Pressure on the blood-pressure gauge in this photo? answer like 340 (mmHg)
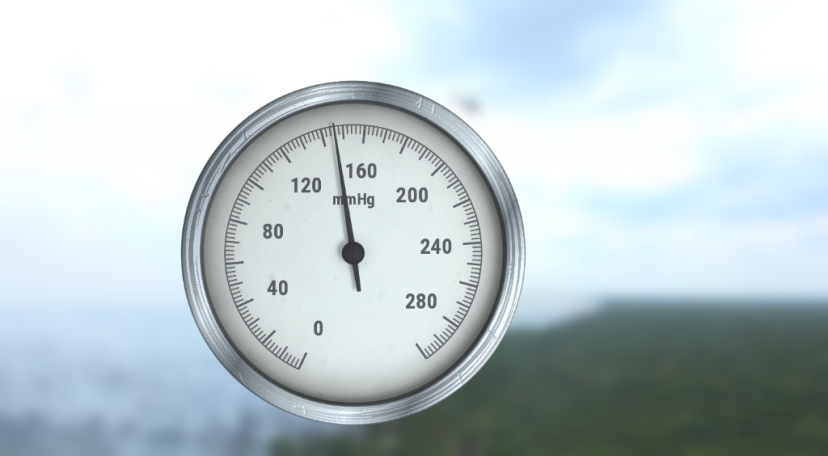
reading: 146 (mmHg)
